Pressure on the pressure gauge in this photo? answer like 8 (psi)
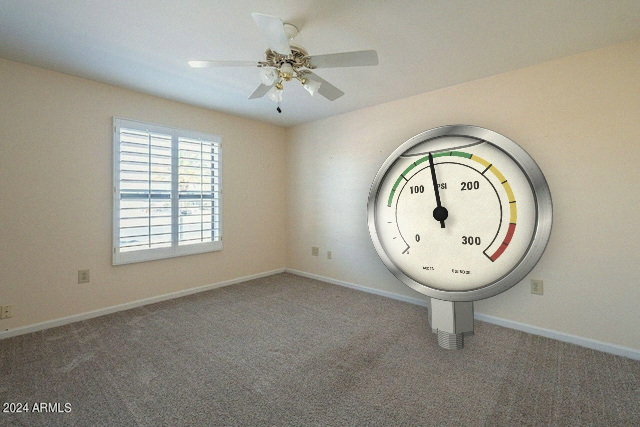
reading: 140 (psi)
